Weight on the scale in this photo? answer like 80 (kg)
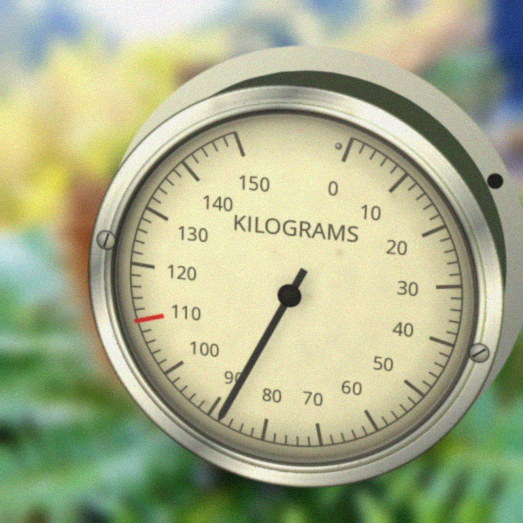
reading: 88 (kg)
